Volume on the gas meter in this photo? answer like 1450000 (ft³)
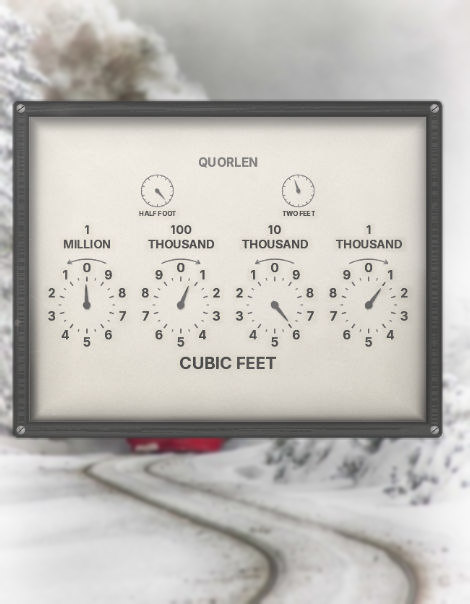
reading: 6100 (ft³)
